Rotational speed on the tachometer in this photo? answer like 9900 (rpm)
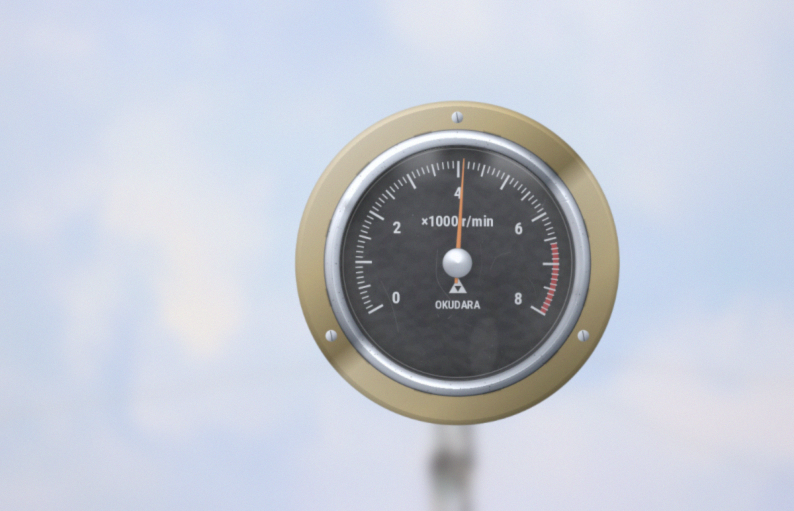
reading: 4100 (rpm)
